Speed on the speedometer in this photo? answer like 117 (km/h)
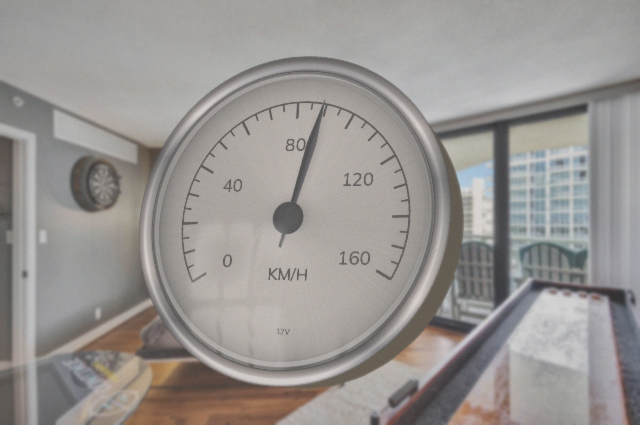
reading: 90 (km/h)
